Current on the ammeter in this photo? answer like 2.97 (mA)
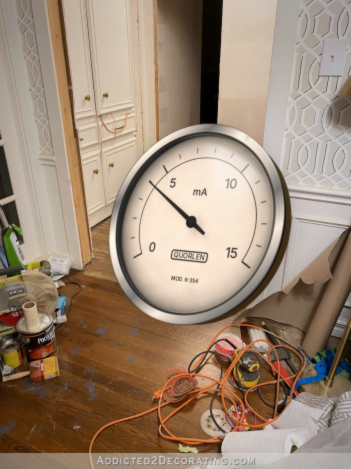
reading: 4 (mA)
